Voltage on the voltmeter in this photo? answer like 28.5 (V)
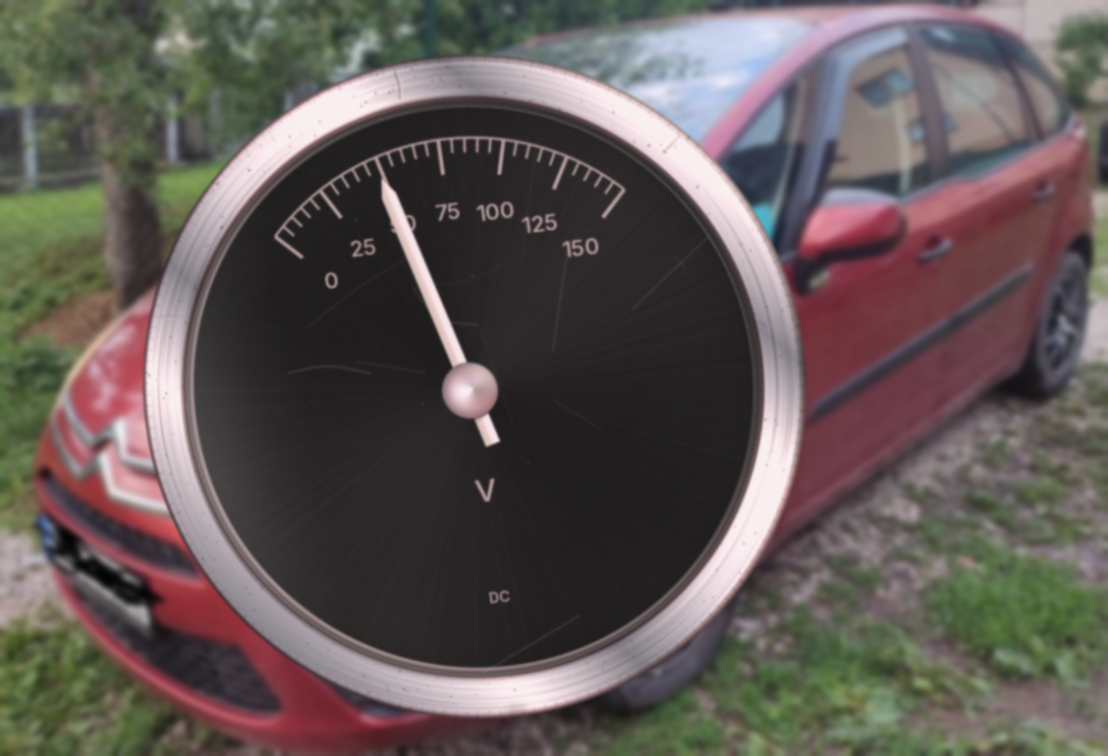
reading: 50 (V)
